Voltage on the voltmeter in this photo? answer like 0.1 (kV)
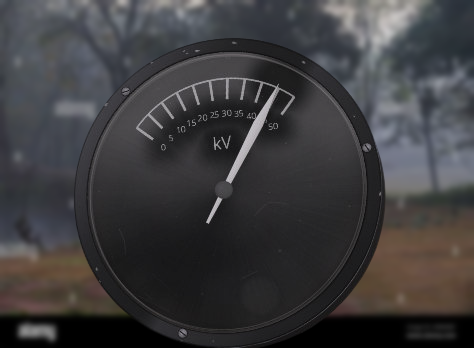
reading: 45 (kV)
